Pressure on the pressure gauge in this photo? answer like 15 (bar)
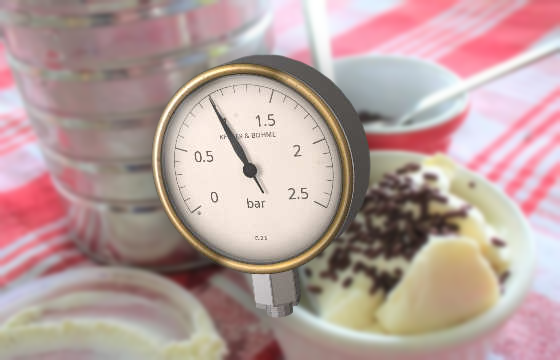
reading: 1 (bar)
